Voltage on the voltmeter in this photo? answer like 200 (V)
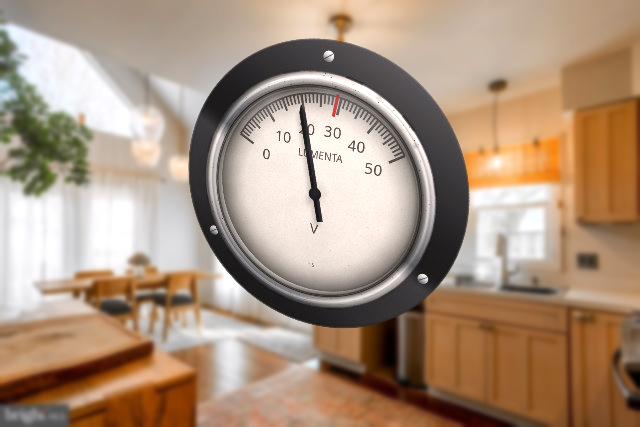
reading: 20 (V)
